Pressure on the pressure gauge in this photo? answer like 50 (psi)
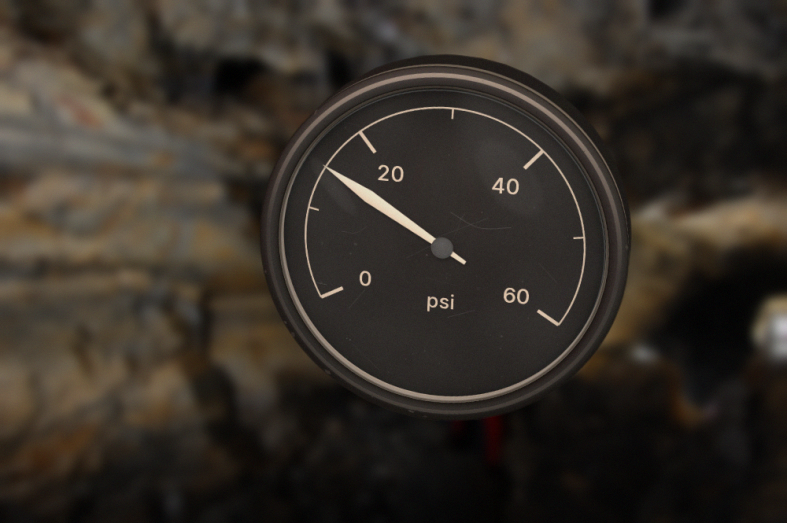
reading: 15 (psi)
